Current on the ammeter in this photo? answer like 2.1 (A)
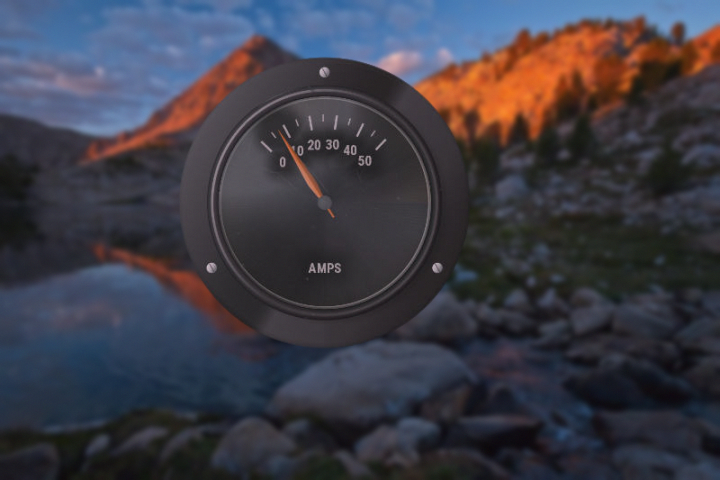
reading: 7.5 (A)
